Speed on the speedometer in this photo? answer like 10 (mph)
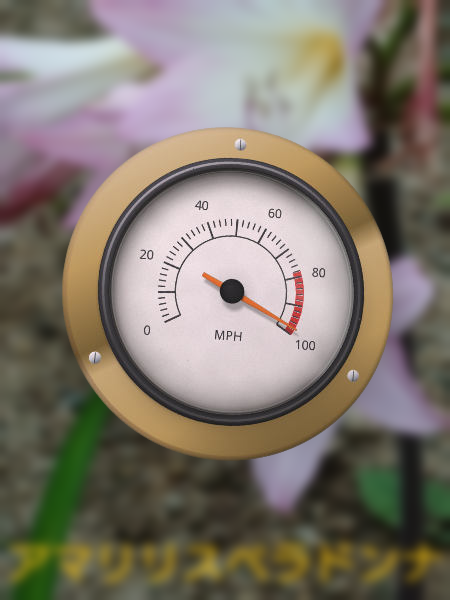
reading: 98 (mph)
